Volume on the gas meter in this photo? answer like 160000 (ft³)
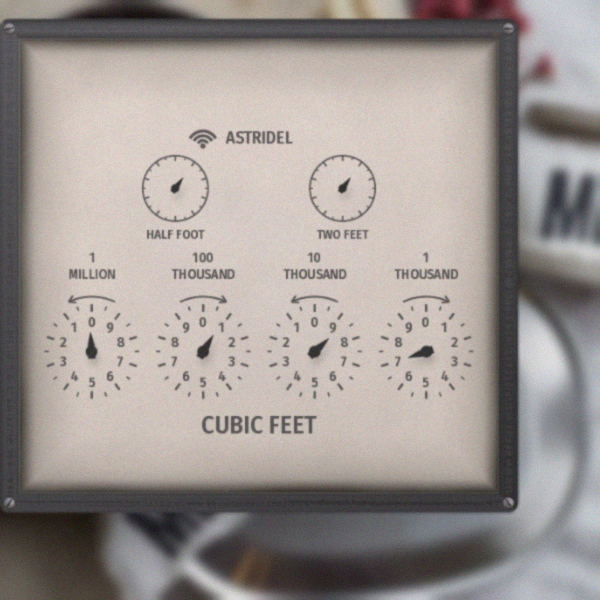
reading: 8700 (ft³)
